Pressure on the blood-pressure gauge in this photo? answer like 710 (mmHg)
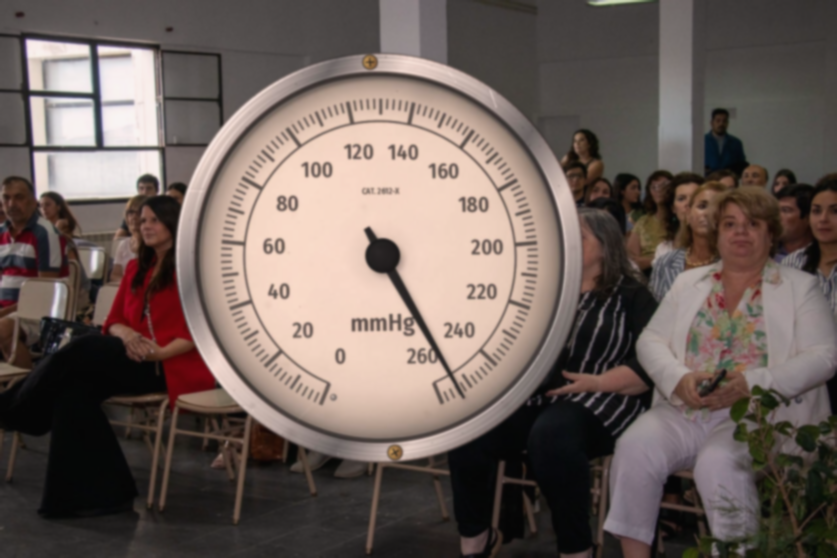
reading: 254 (mmHg)
